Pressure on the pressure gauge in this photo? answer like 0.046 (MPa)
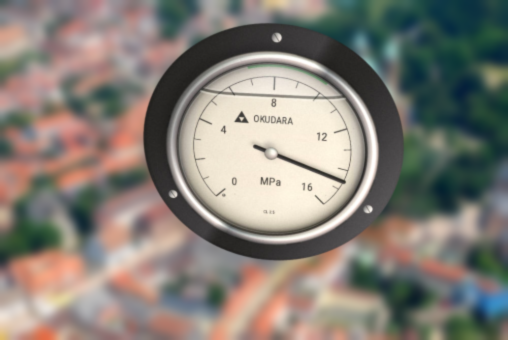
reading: 14.5 (MPa)
